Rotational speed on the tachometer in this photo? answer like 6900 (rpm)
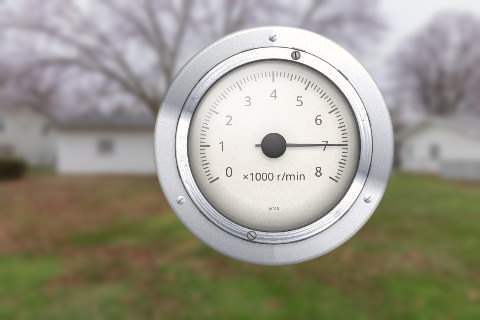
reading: 7000 (rpm)
